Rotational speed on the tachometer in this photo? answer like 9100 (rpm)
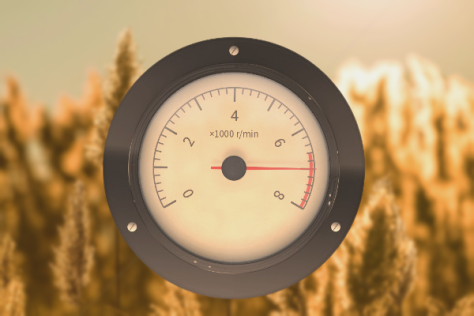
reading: 7000 (rpm)
